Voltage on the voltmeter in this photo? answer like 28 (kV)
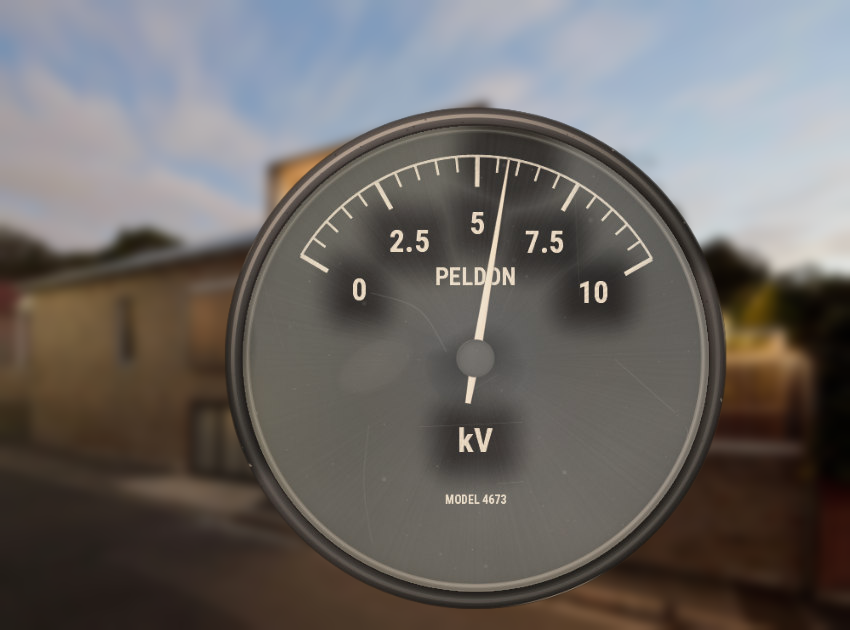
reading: 5.75 (kV)
